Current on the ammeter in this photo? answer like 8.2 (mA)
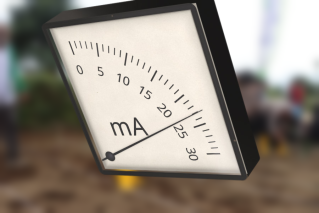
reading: 23 (mA)
